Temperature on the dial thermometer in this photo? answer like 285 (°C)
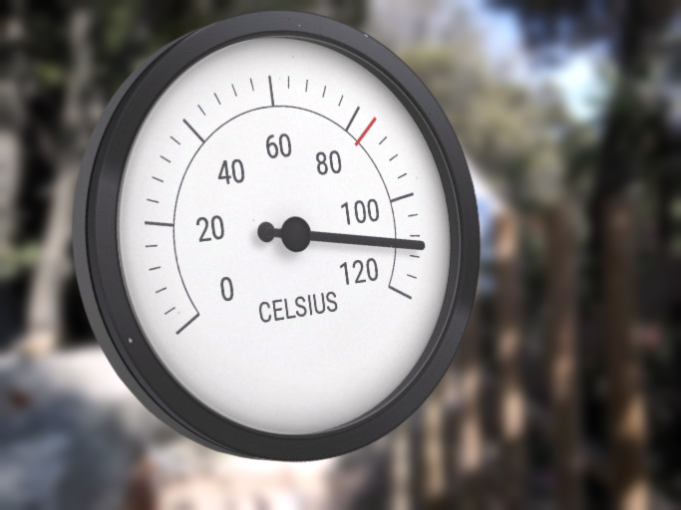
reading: 110 (°C)
